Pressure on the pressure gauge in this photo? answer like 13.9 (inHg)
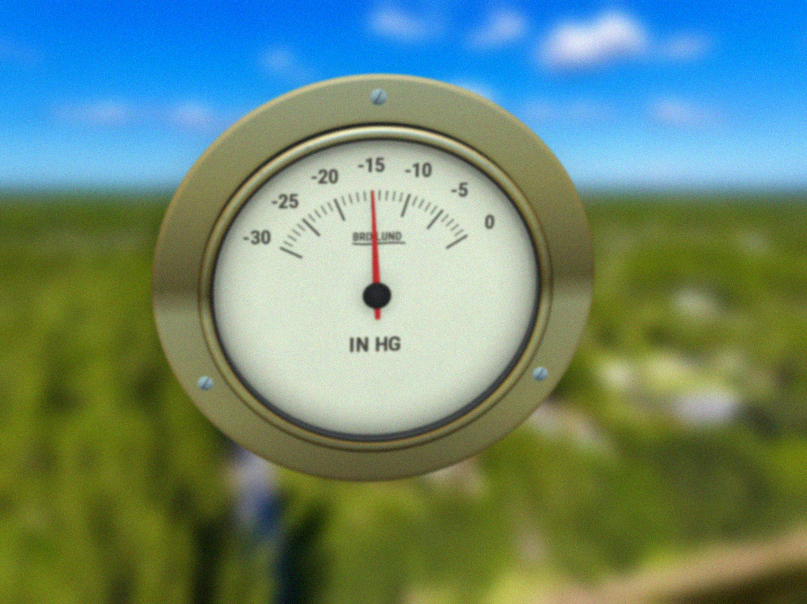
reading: -15 (inHg)
